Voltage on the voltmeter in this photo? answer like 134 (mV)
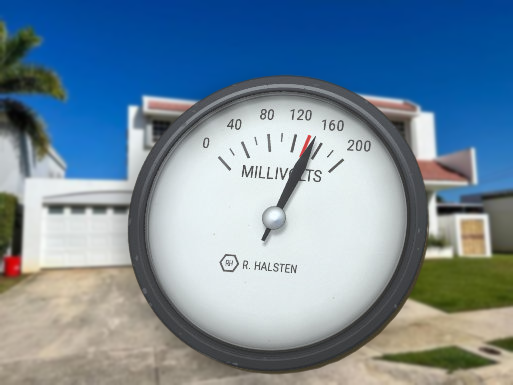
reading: 150 (mV)
